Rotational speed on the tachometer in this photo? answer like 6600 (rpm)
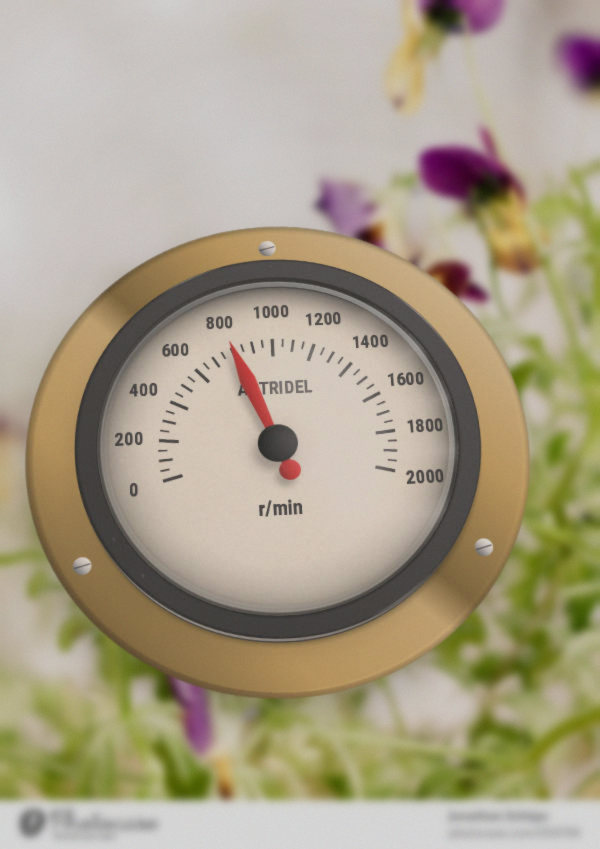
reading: 800 (rpm)
